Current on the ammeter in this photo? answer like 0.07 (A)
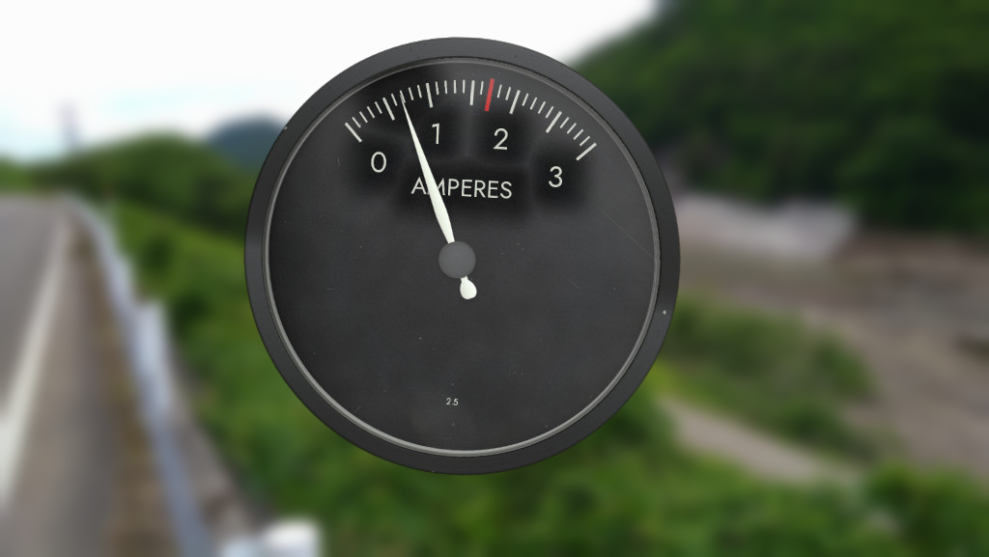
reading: 0.7 (A)
